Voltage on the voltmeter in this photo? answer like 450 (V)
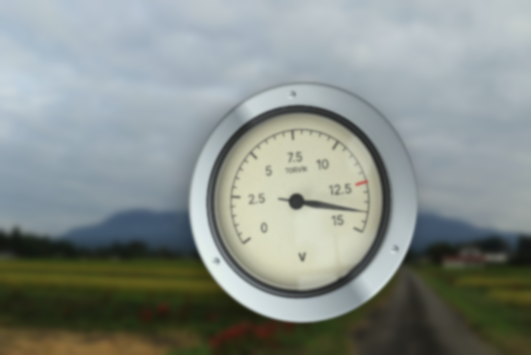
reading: 14 (V)
